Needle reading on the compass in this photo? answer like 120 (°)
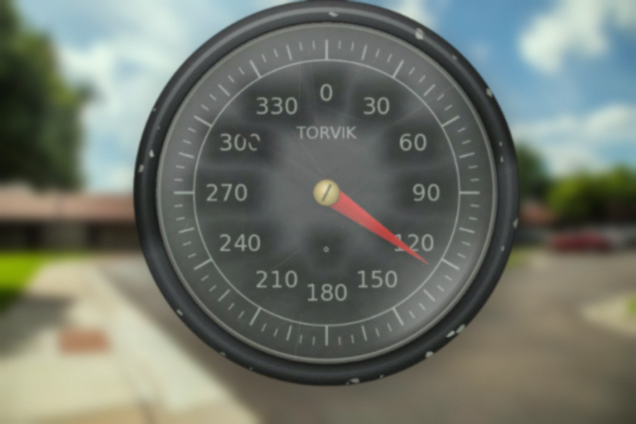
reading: 125 (°)
